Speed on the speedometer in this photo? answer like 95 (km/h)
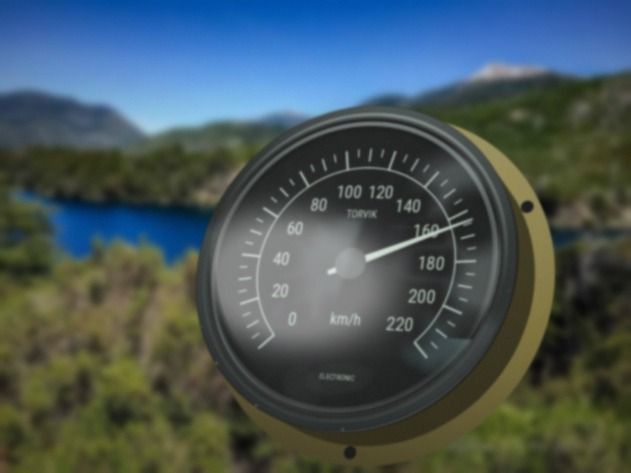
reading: 165 (km/h)
